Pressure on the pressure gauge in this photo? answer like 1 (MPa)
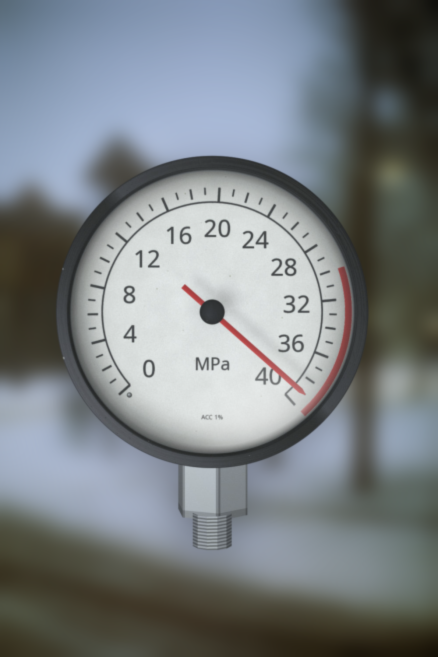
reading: 39 (MPa)
